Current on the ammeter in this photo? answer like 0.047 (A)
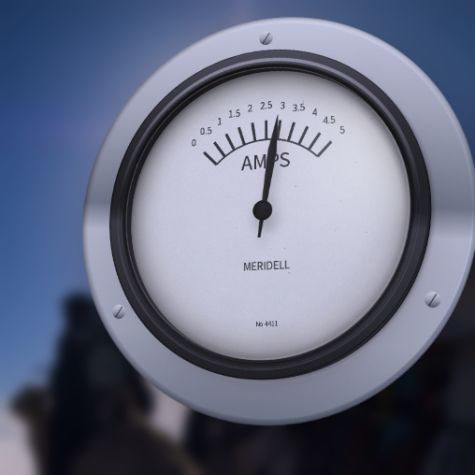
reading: 3 (A)
